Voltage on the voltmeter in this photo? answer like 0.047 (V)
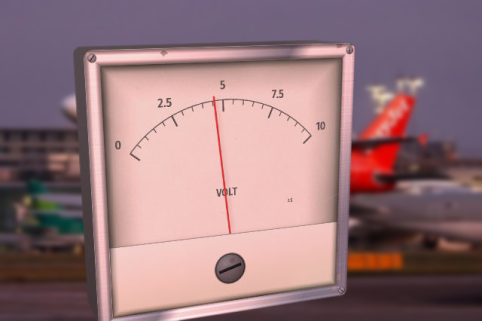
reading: 4.5 (V)
